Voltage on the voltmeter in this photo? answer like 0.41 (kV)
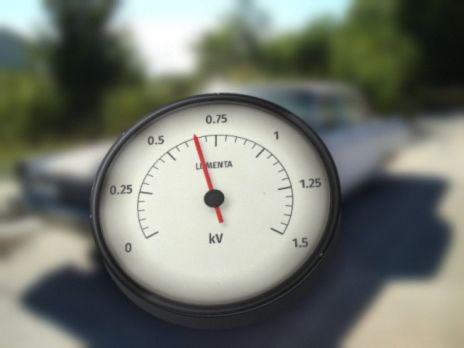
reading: 0.65 (kV)
